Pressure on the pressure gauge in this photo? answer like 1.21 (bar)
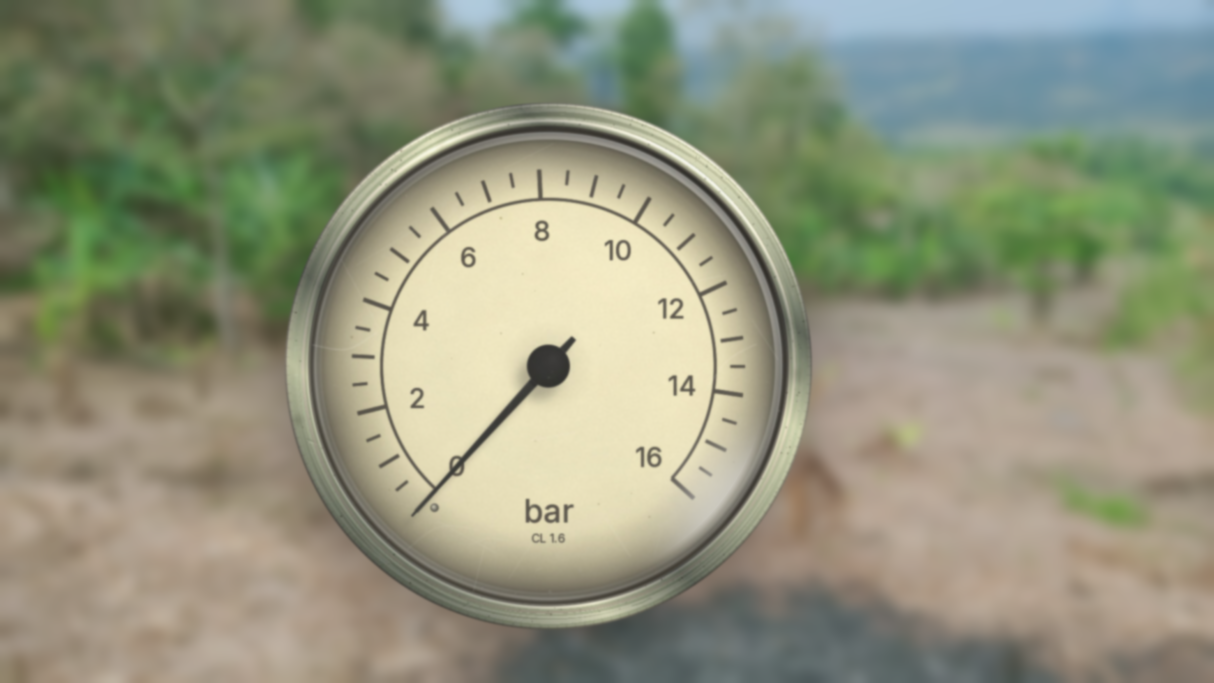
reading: 0 (bar)
